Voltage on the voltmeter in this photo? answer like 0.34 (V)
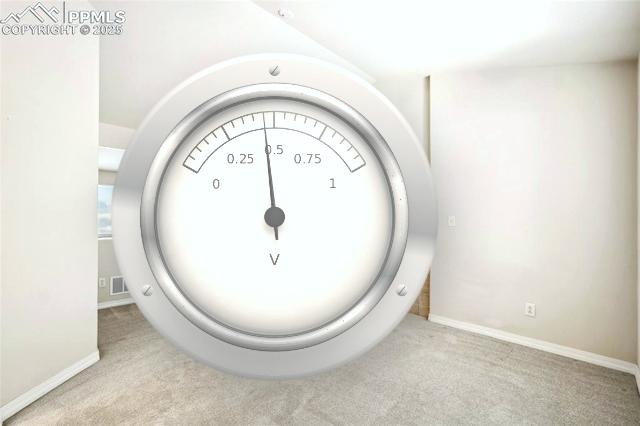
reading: 0.45 (V)
